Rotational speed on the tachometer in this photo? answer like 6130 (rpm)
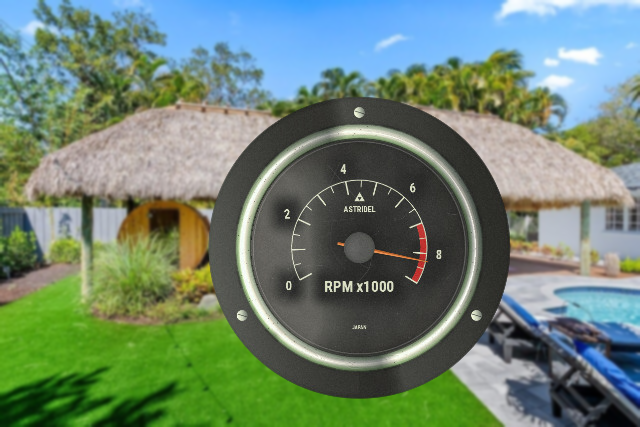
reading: 8250 (rpm)
